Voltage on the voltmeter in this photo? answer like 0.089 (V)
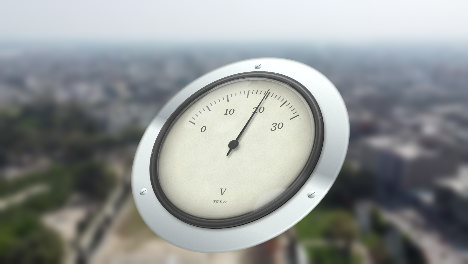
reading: 20 (V)
